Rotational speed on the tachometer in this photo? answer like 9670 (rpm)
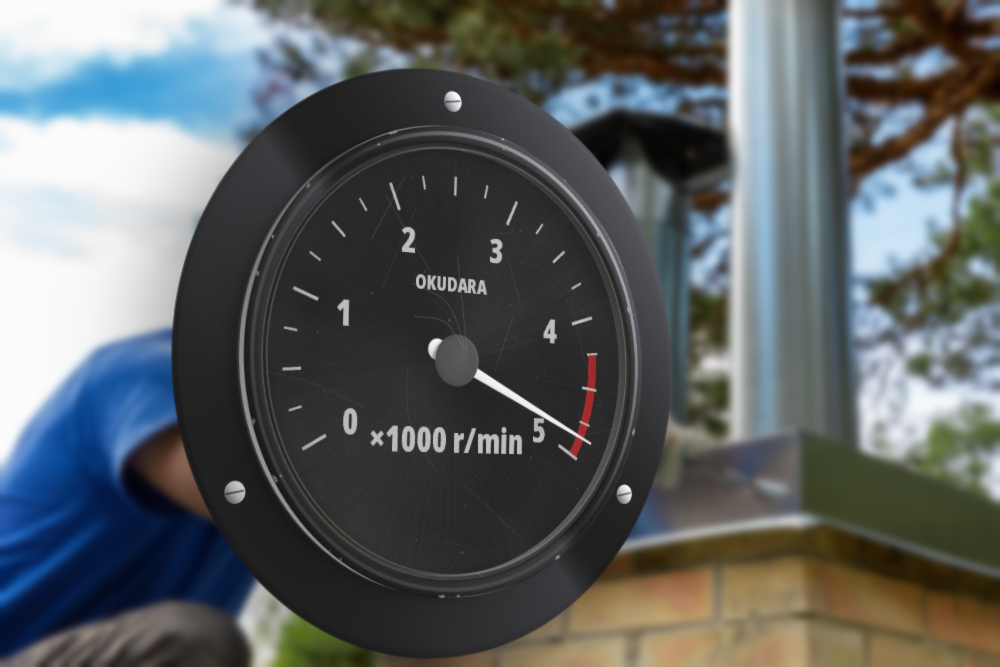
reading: 4875 (rpm)
